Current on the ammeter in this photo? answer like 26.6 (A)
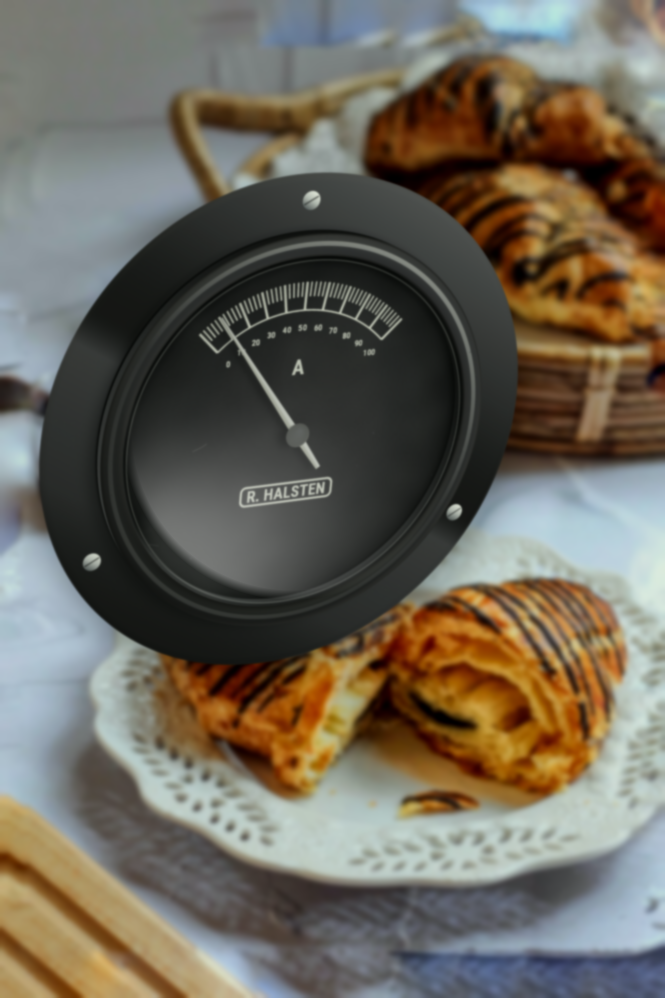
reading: 10 (A)
